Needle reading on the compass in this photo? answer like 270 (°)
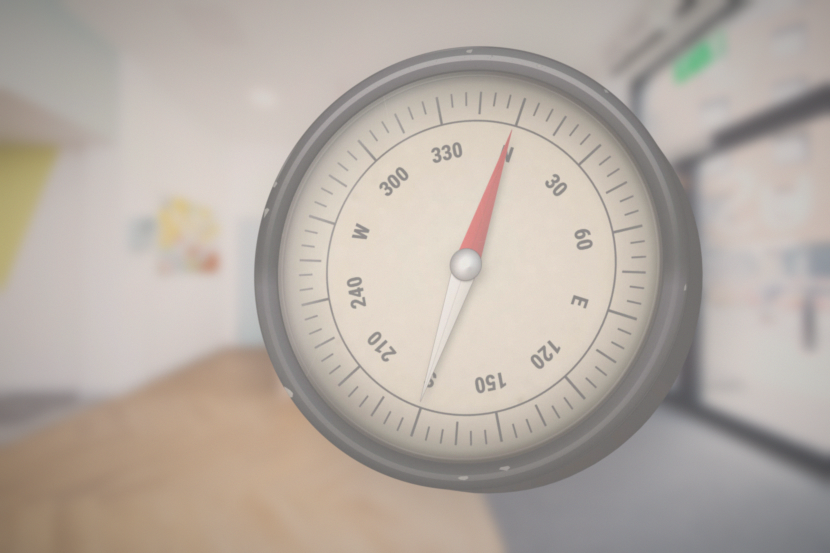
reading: 0 (°)
